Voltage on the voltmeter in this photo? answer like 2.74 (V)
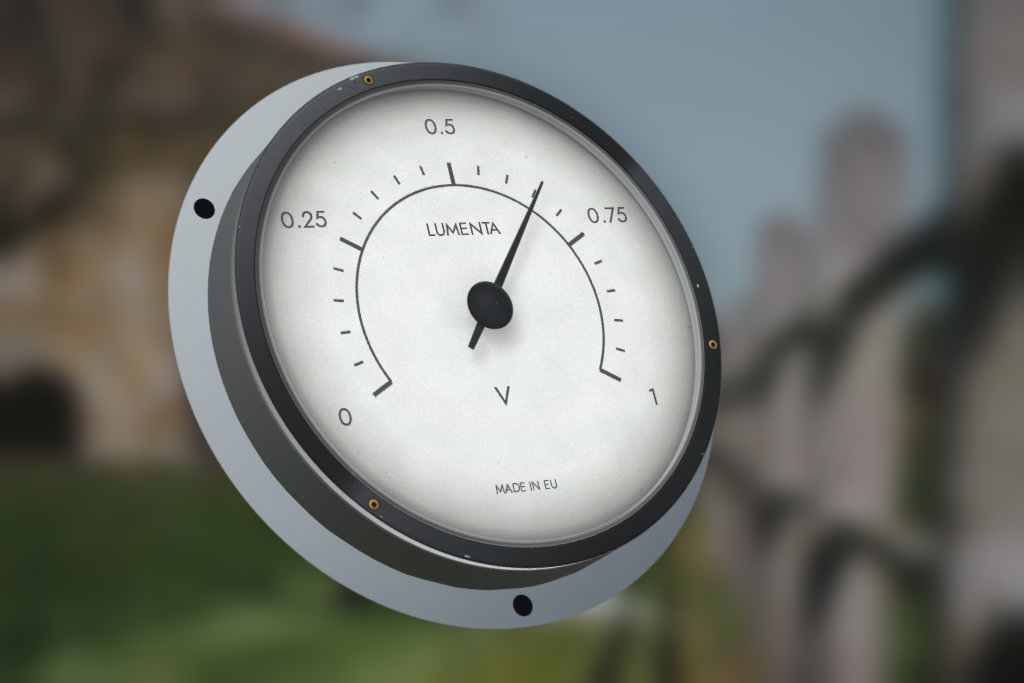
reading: 0.65 (V)
